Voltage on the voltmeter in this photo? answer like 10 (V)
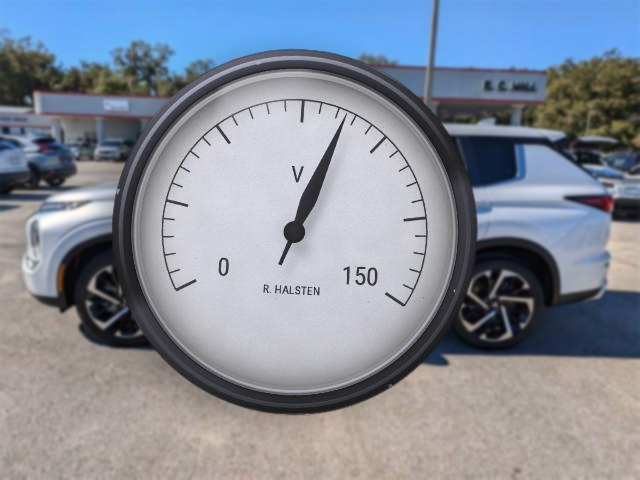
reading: 87.5 (V)
